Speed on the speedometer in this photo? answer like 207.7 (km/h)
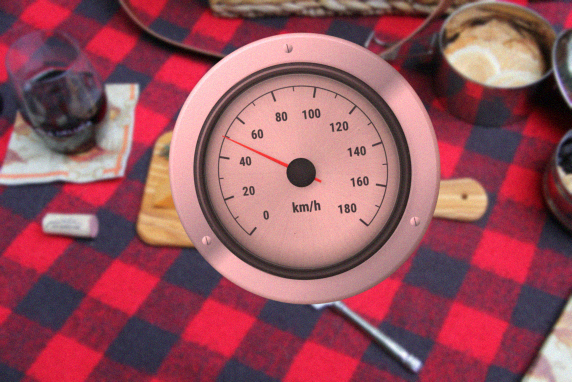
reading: 50 (km/h)
